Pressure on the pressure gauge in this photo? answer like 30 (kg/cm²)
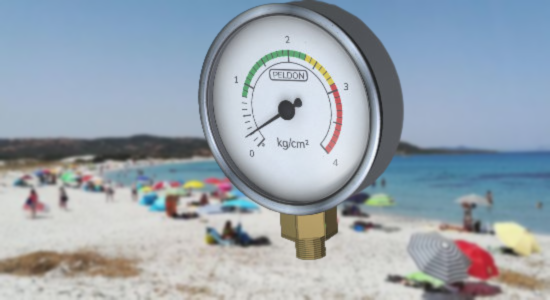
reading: 0.2 (kg/cm²)
